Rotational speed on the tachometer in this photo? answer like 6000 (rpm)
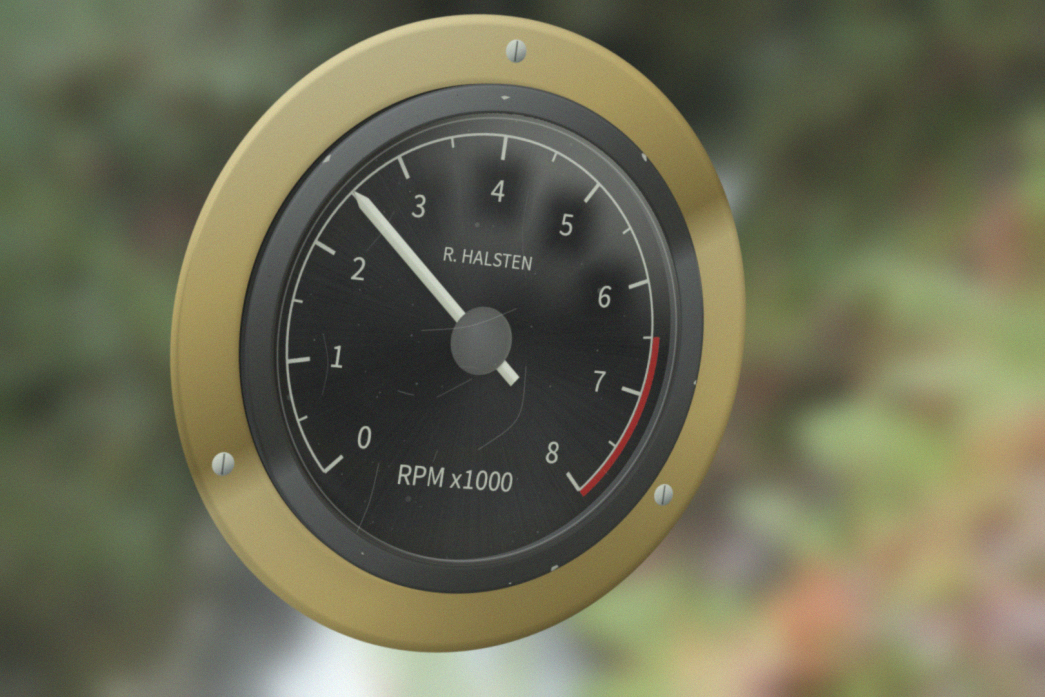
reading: 2500 (rpm)
